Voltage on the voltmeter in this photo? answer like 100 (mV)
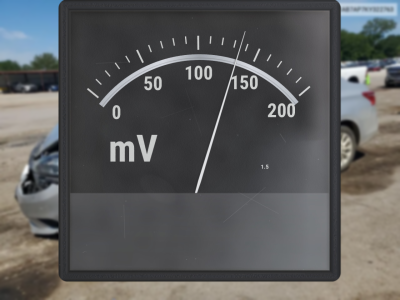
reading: 135 (mV)
